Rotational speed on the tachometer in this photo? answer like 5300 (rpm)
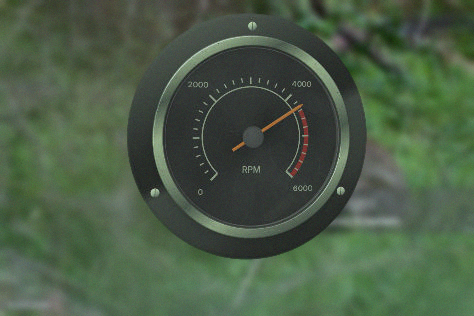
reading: 4300 (rpm)
